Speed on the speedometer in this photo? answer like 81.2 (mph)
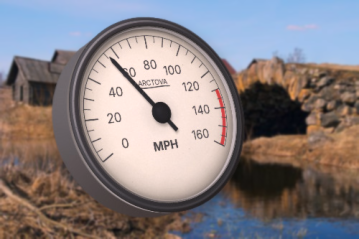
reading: 55 (mph)
